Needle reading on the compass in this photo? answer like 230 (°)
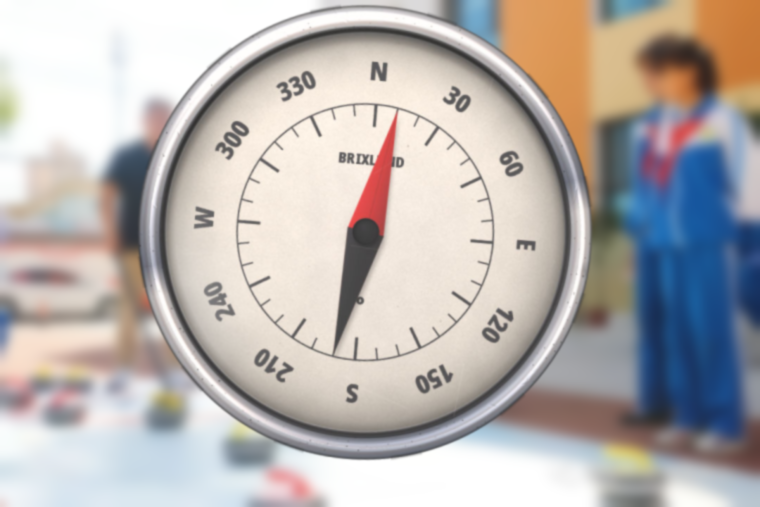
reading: 10 (°)
